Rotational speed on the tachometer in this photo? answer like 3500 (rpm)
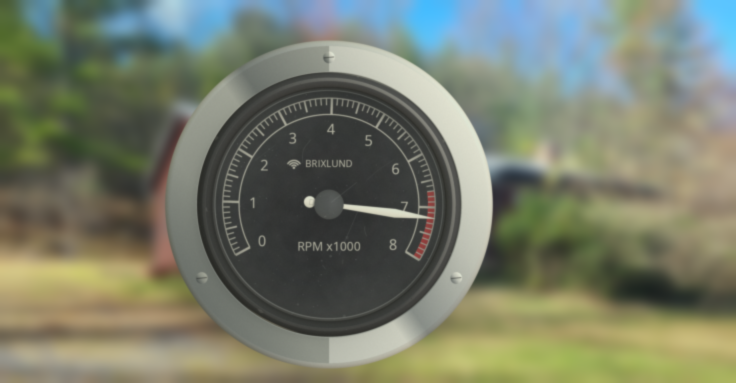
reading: 7200 (rpm)
